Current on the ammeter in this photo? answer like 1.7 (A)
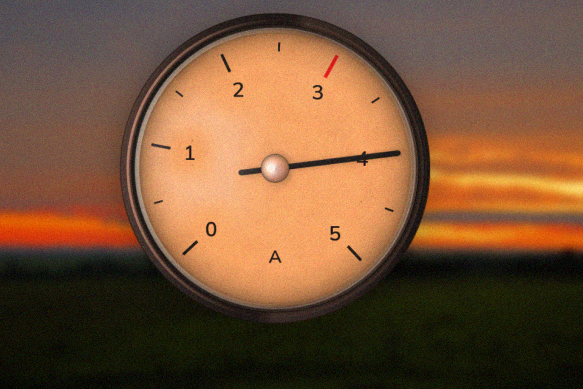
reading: 4 (A)
